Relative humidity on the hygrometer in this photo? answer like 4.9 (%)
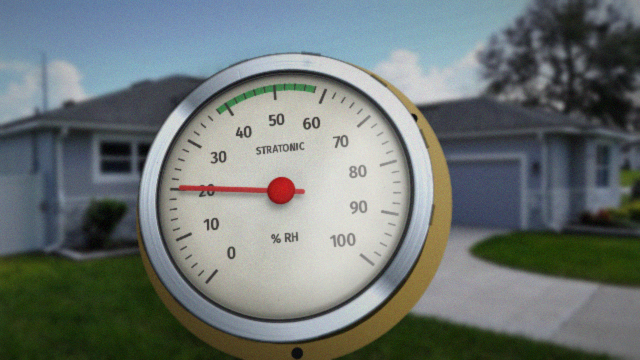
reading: 20 (%)
